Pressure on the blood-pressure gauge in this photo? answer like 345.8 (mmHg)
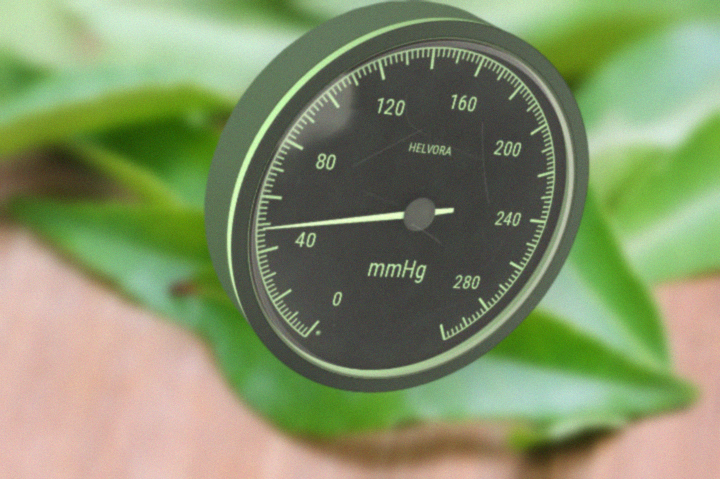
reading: 50 (mmHg)
